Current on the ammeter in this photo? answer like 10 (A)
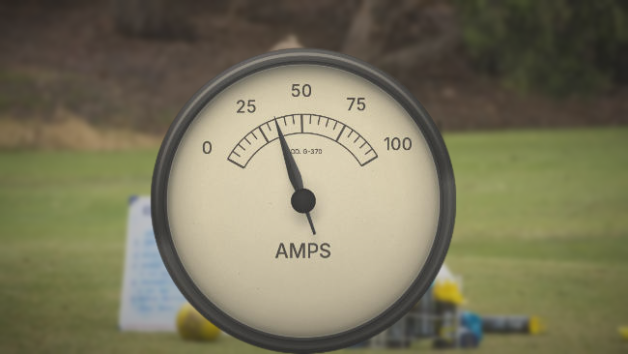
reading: 35 (A)
